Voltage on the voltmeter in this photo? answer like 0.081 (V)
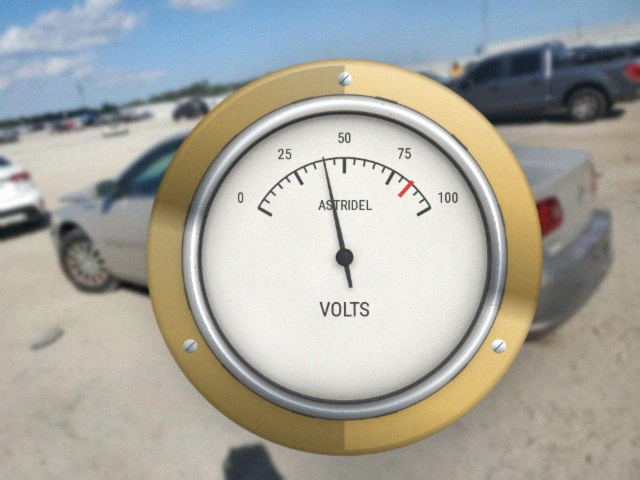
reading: 40 (V)
